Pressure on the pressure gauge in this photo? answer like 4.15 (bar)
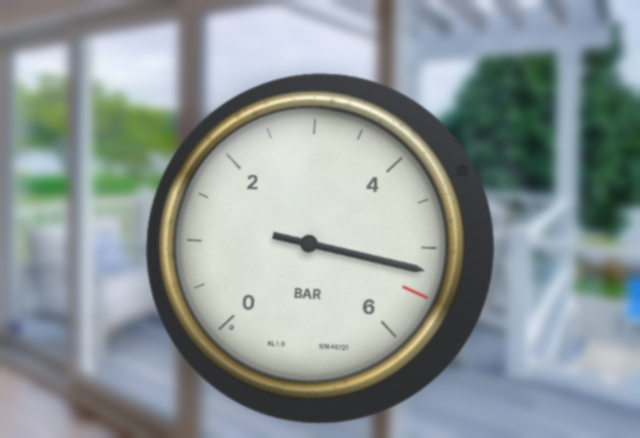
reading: 5.25 (bar)
